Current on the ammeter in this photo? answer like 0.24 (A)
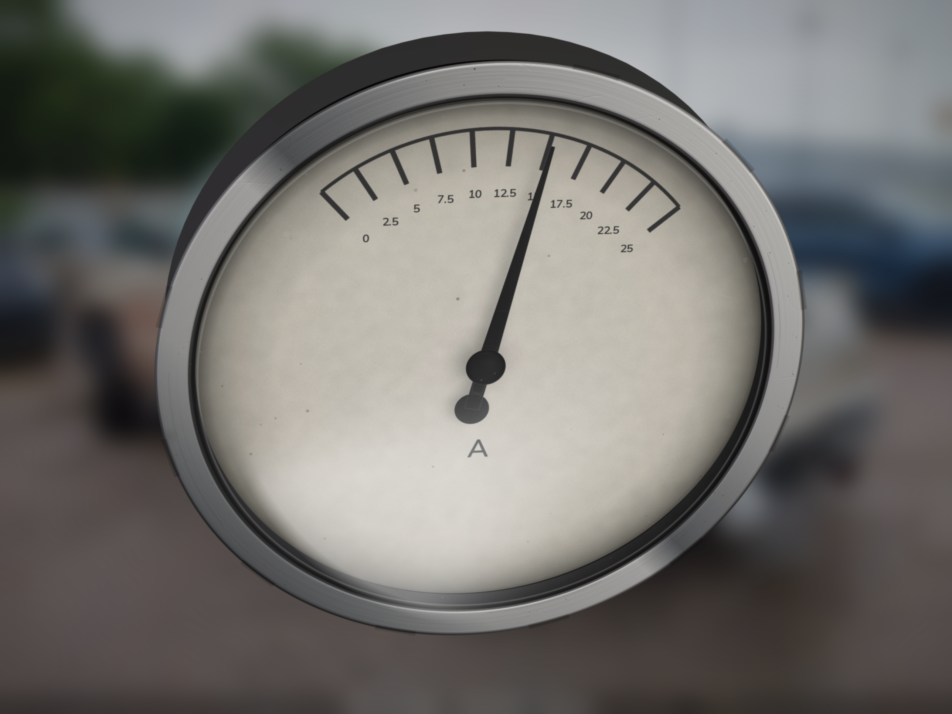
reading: 15 (A)
